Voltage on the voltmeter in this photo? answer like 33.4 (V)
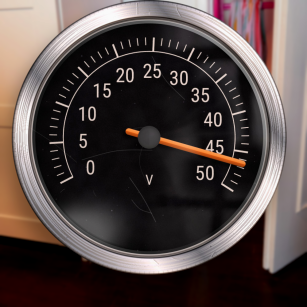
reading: 46.5 (V)
